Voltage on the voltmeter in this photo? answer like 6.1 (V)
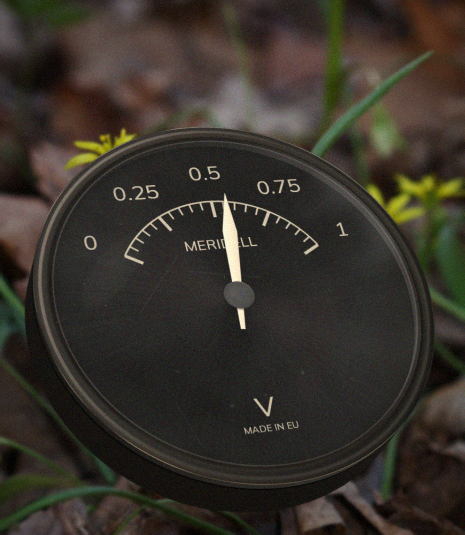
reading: 0.55 (V)
